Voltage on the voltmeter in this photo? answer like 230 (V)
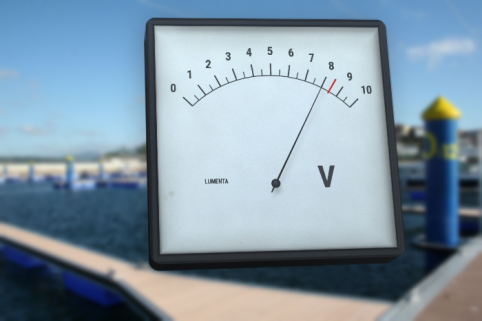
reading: 8 (V)
